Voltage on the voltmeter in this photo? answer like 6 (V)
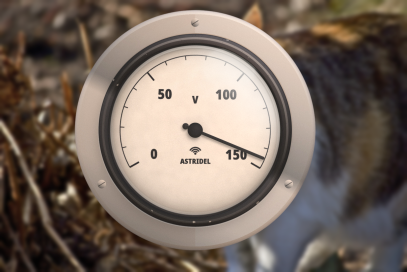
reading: 145 (V)
